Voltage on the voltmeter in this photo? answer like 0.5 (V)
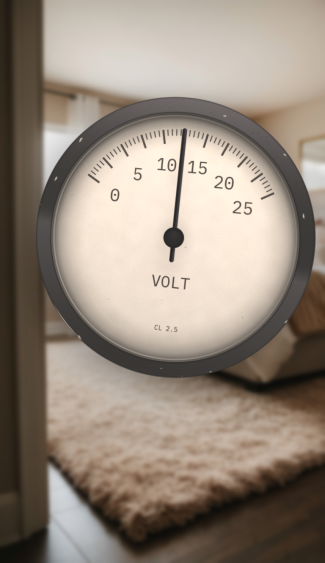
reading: 12.5 (V)
